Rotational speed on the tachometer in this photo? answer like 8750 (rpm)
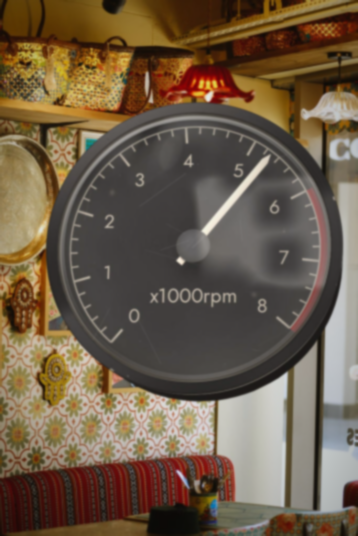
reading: 5300 (rpm)
